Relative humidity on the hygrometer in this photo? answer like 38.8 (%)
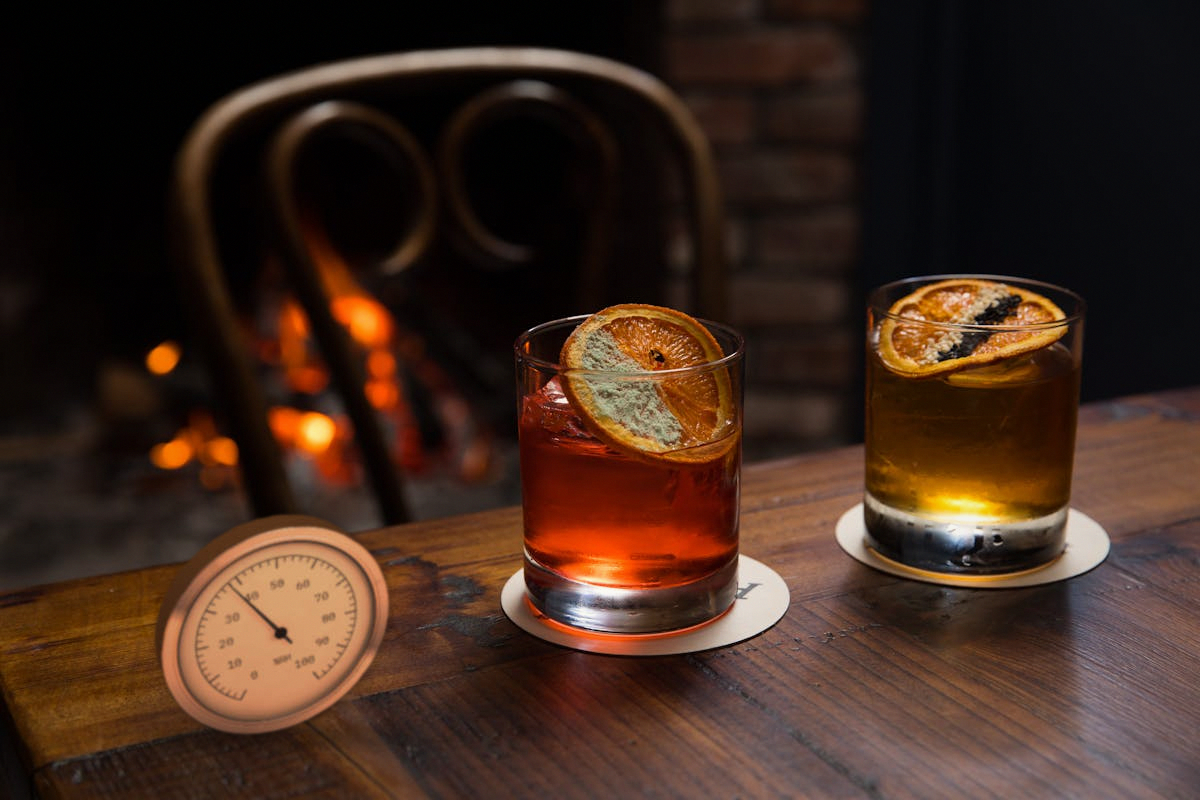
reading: 38 (%)
